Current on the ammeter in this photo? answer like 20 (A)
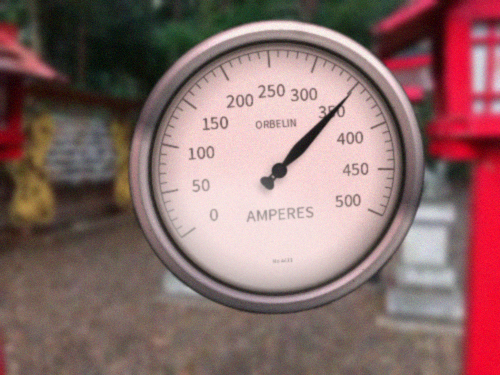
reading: 350 (A)
